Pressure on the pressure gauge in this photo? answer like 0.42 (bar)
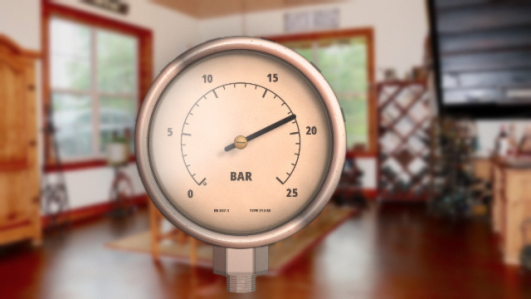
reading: 18.5 (bar)
